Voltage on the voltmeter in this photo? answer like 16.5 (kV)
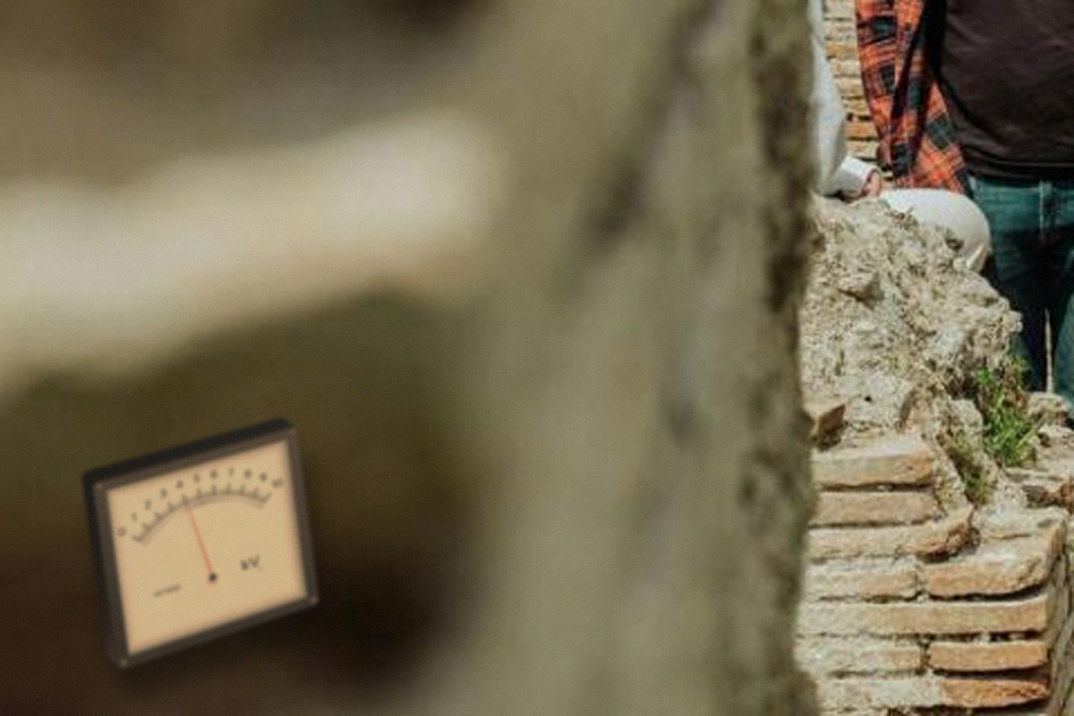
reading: 4 (kV)
